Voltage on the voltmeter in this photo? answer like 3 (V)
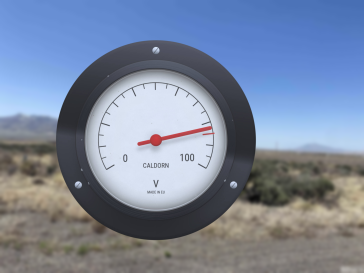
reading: 82.5 (V)
